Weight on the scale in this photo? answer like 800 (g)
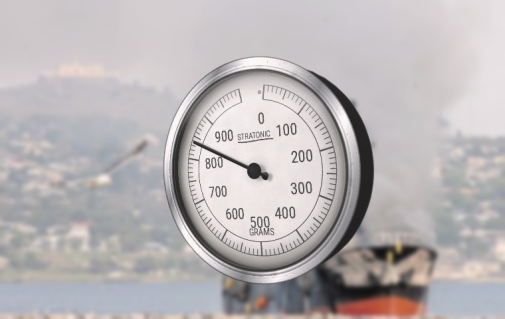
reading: 840 (g)
